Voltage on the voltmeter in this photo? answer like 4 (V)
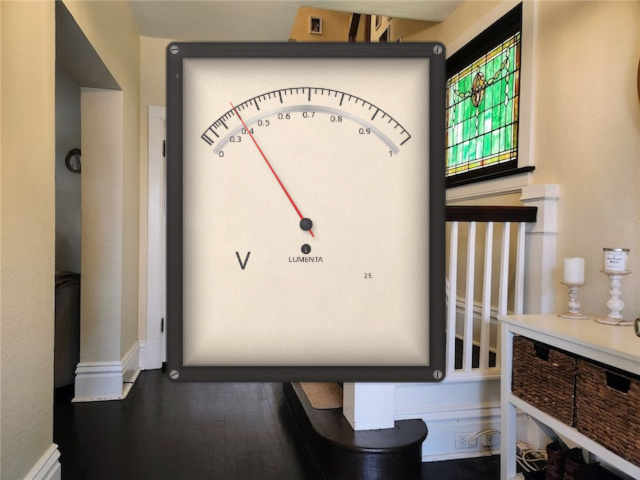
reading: 0.4 (V)
